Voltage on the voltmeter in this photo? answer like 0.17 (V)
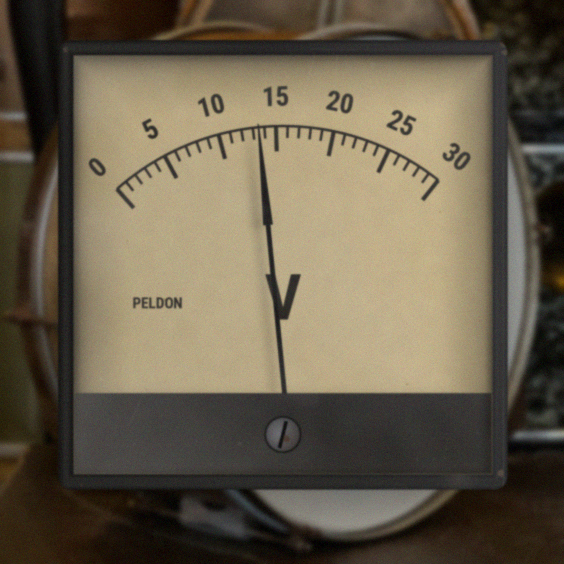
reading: 13.5 (V)
